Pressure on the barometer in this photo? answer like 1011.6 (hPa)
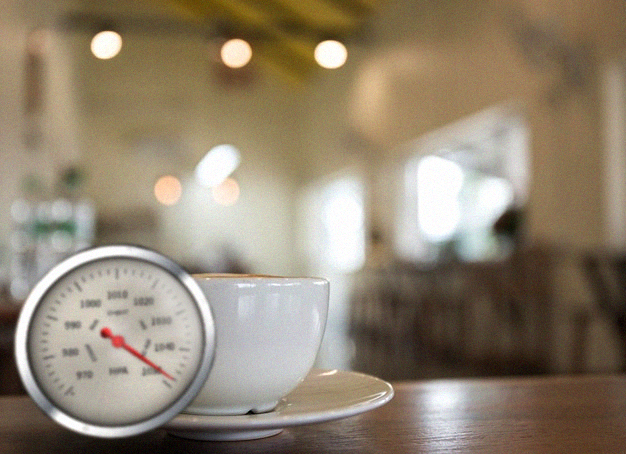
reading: 1048 (hPa)
